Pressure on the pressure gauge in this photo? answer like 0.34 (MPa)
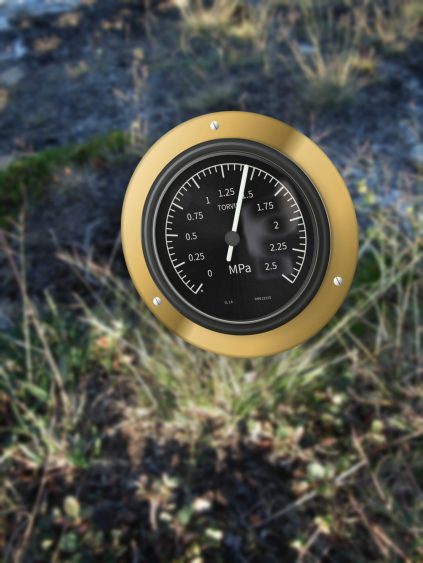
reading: 1.45 (MPa)
